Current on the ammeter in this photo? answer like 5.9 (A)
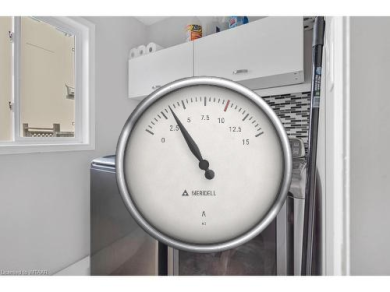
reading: 3.5 (A)
